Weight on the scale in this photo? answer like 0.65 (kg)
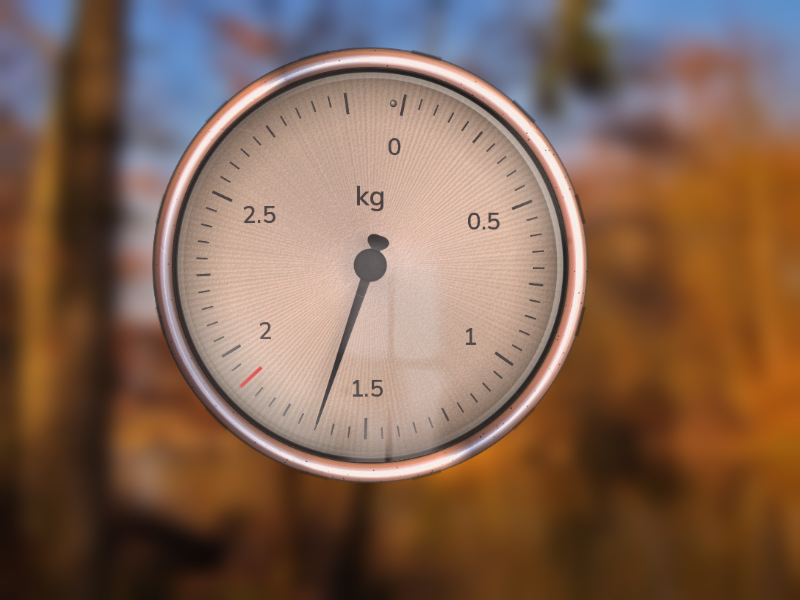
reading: 1.65 (kg)
